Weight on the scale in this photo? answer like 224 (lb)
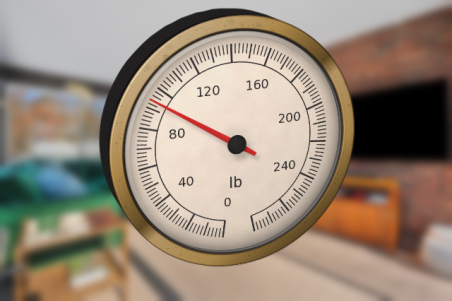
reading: 94 (lb)
